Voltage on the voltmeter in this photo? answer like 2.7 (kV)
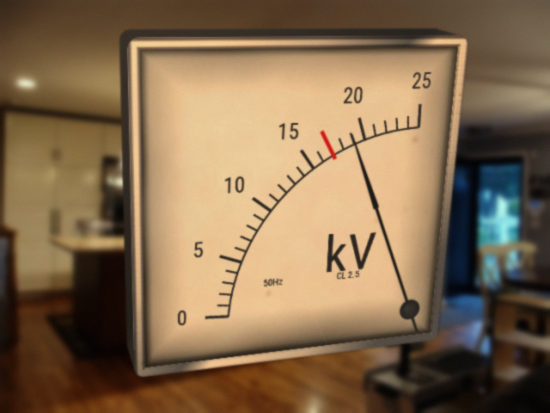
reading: 19 (kV)
